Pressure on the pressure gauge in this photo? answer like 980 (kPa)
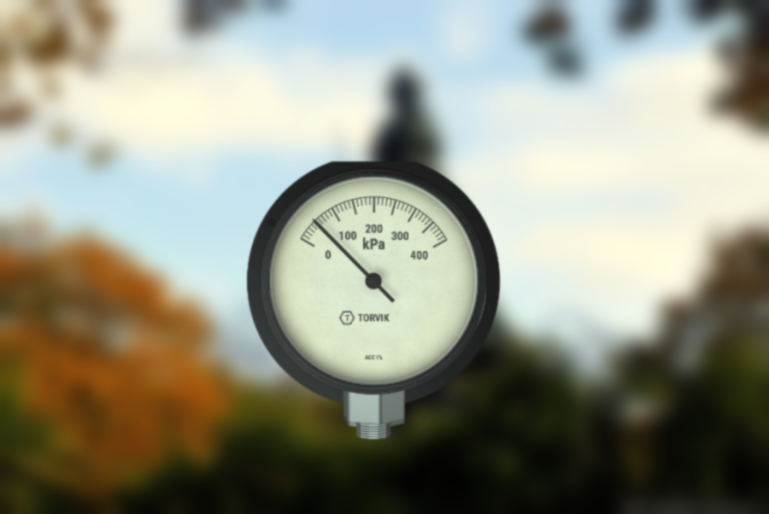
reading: 50 (kPa)
